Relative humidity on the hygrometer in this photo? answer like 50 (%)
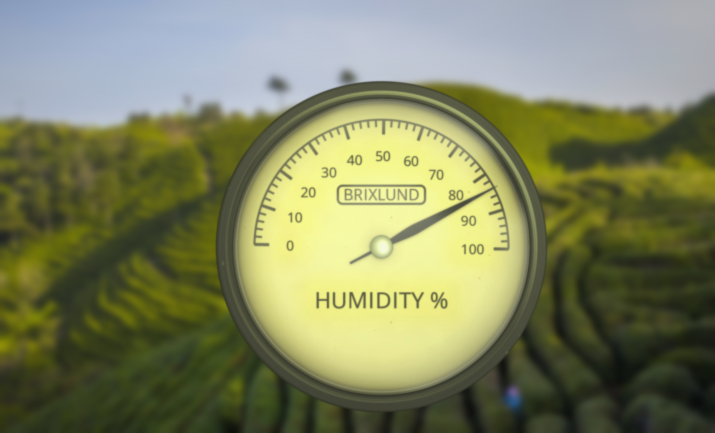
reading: 84 (%)
